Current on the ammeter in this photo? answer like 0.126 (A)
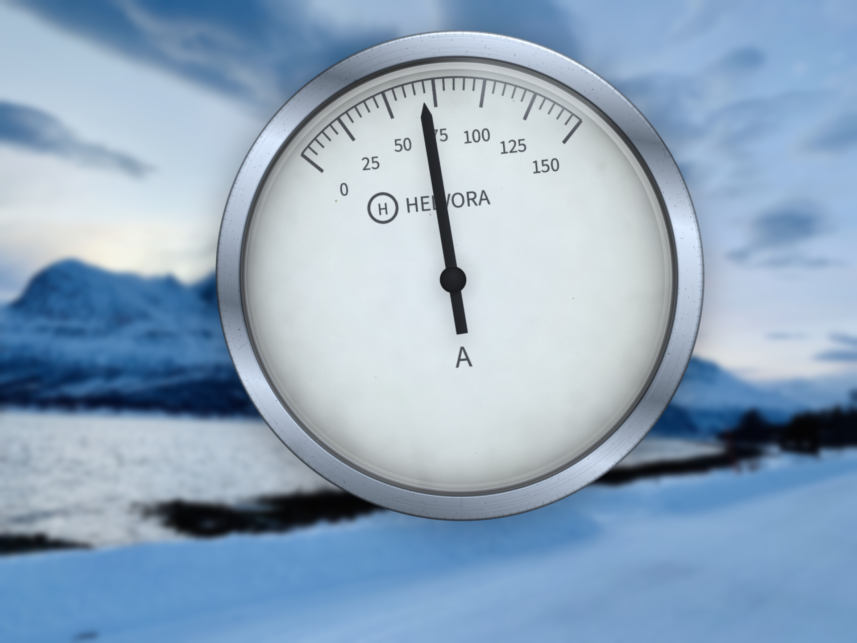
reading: 70 (A)
